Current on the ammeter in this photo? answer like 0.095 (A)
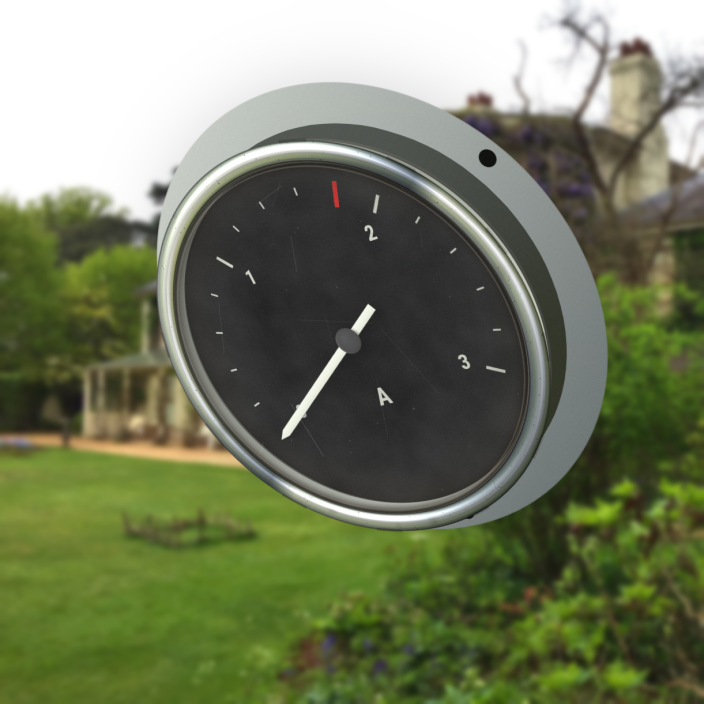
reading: 0 (A)
